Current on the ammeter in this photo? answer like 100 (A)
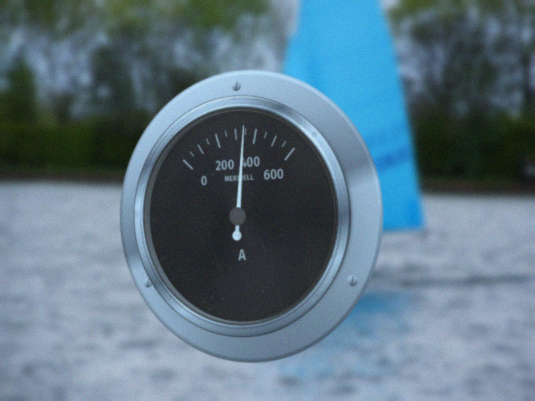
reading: 350 (A)
